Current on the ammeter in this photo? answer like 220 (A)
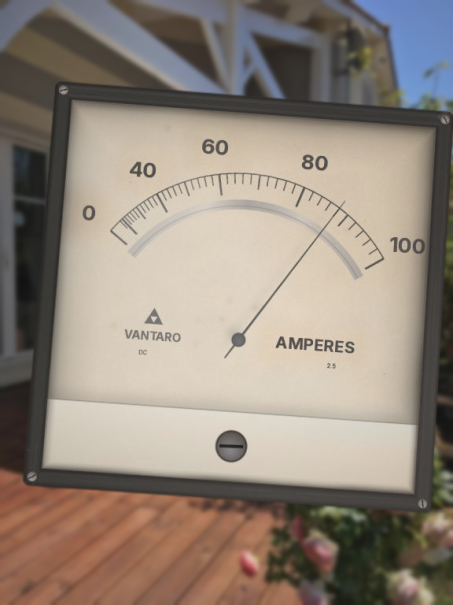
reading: 88 (A)
